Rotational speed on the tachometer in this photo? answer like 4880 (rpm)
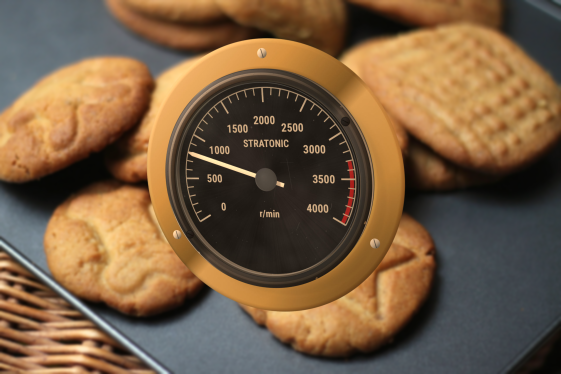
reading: 800 (rpm)
